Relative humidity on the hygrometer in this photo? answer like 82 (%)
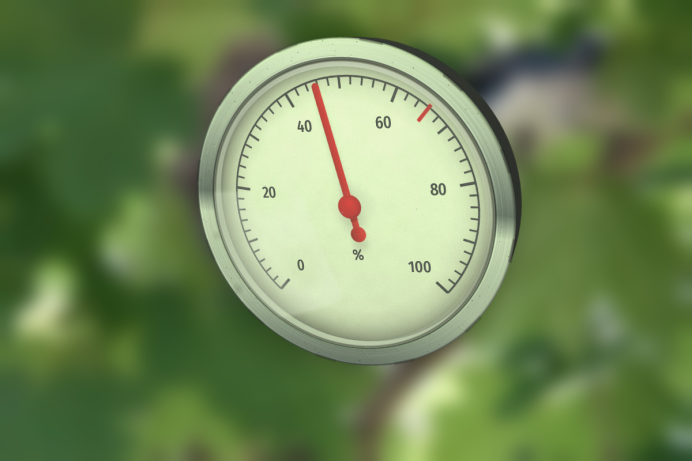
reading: 46 (%)
